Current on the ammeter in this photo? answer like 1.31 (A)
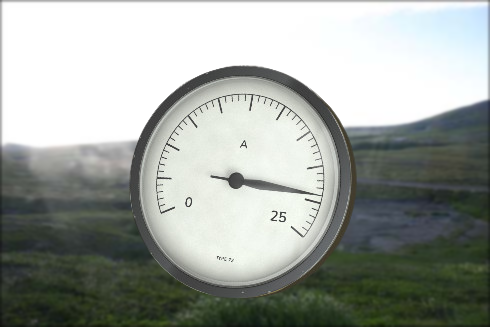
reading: 22 (A)
